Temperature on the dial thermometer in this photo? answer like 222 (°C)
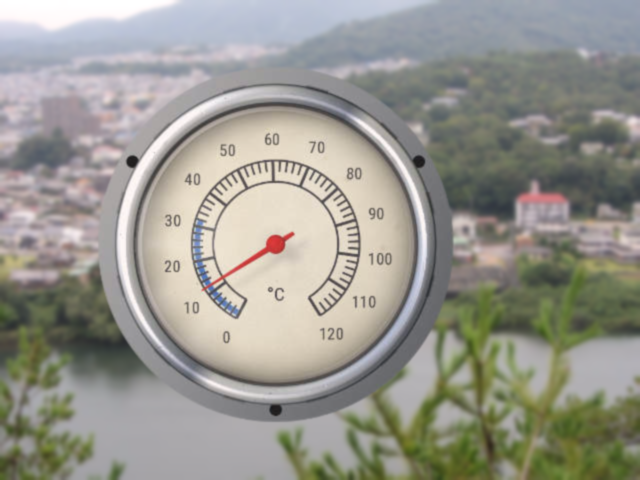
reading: 12 (°C)
